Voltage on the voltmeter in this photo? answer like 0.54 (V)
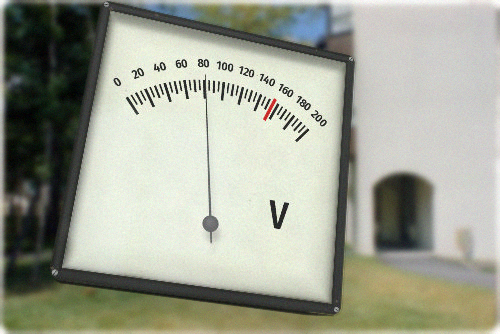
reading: 80 (V)
